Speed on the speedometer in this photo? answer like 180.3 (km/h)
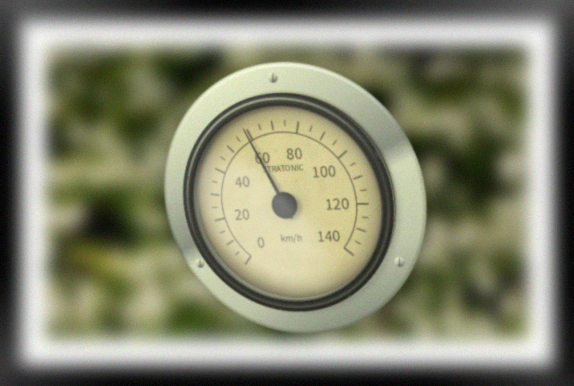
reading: 60 (km/h)
